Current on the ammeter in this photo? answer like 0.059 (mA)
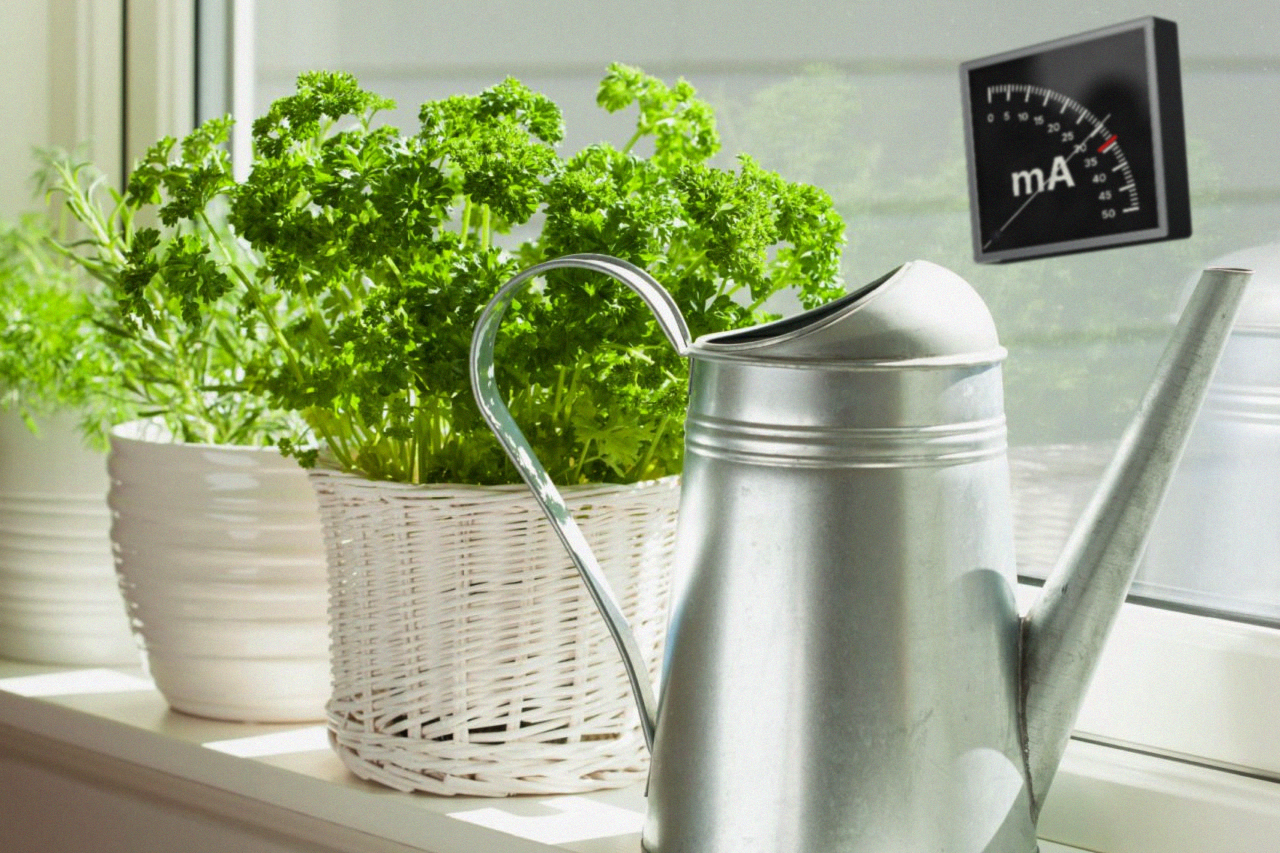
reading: 30 (mA)
